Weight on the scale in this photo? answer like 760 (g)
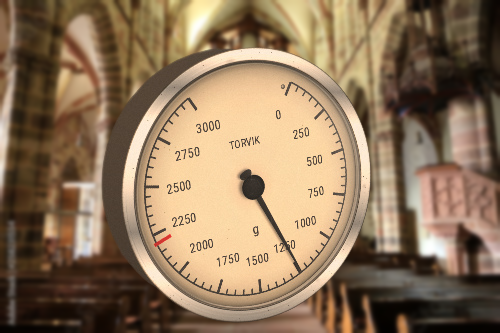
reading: 1250 (g)
